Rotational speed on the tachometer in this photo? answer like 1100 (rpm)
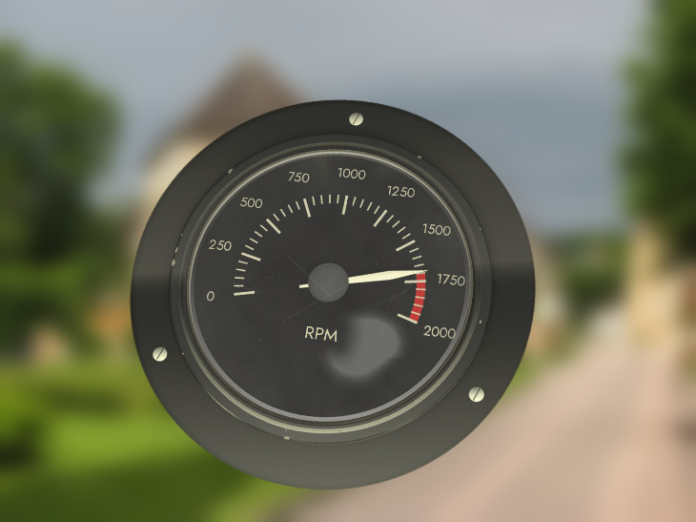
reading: 1700 (rpm)
